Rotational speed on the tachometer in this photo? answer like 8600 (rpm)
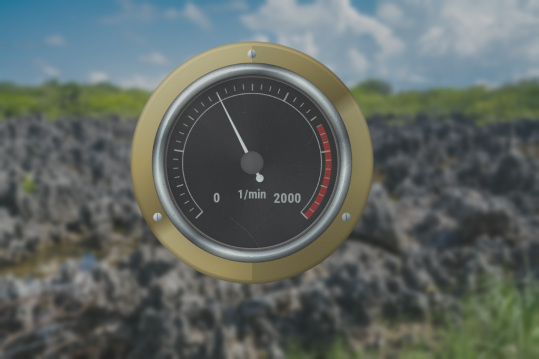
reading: 800 (rpm)
